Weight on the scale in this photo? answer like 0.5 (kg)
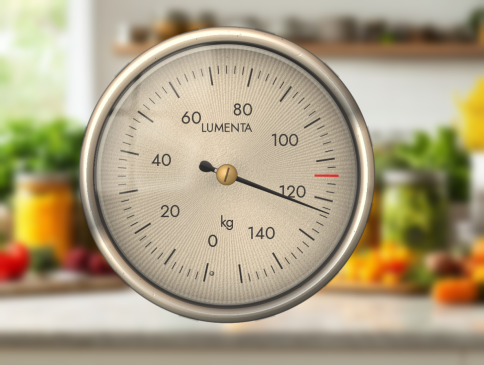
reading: 123 (kg)
